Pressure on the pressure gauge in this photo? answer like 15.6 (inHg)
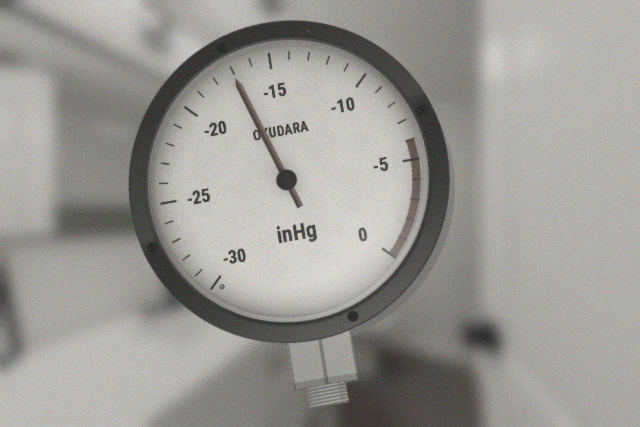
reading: -17 (inHg)
